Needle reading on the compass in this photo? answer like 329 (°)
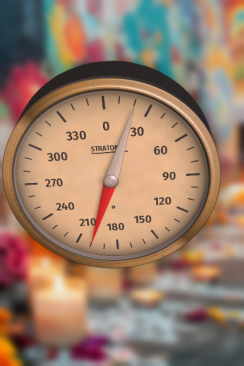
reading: 200 (°)
